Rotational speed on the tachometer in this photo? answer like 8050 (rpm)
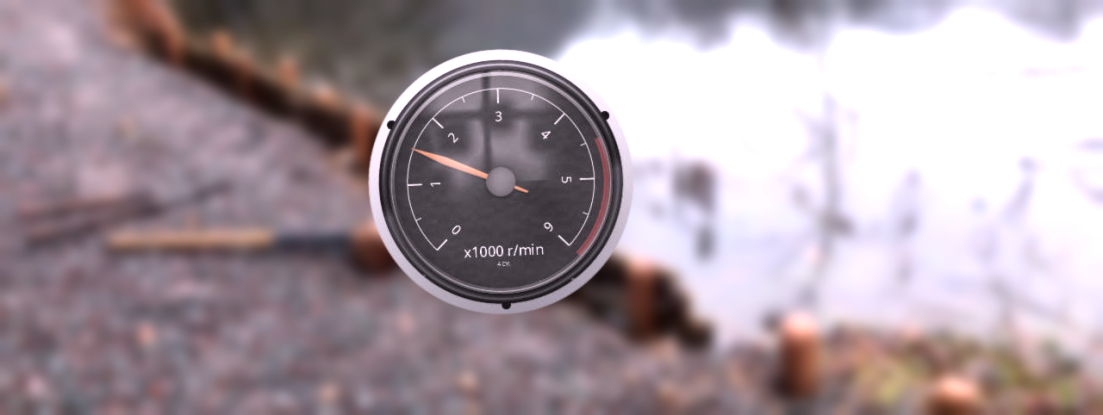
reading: 1500 (rpm)
